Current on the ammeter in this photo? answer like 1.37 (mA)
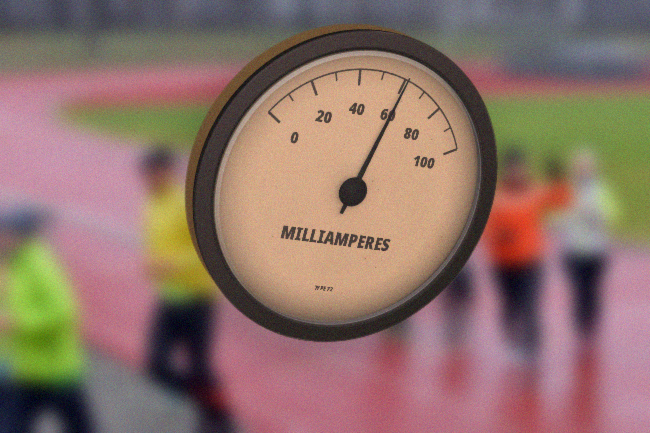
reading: 60 (mA)
